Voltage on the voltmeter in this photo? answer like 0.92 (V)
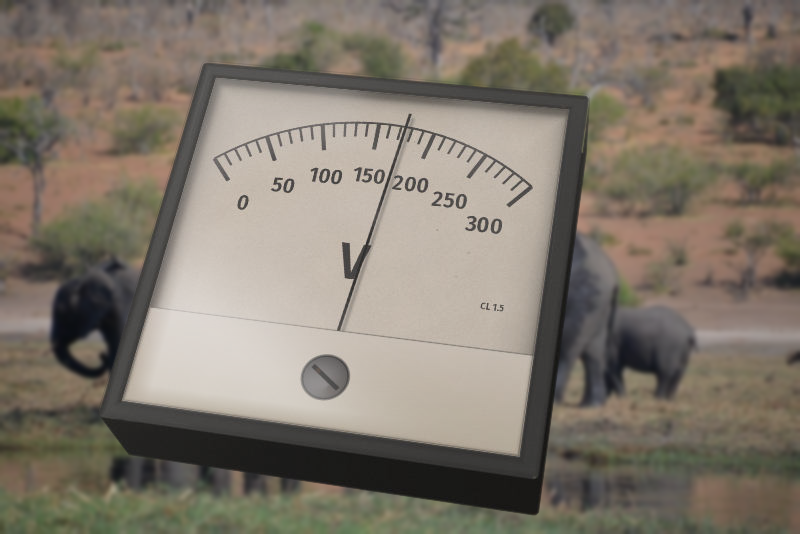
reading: 175 (V)
